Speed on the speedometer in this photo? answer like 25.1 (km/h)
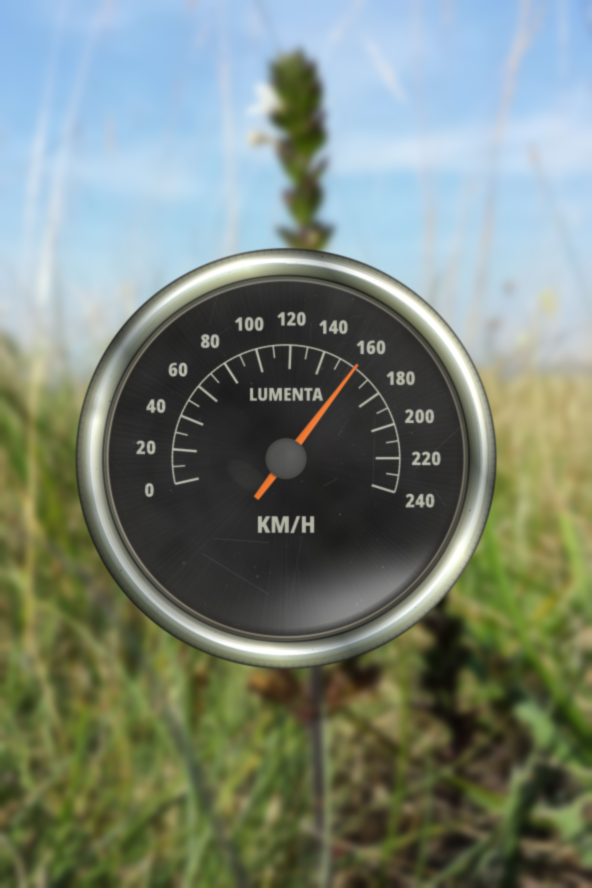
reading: 160 (km/h)
